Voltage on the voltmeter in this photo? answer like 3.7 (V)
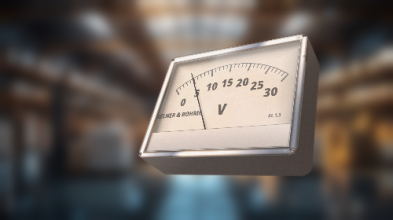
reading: 5 (V)
